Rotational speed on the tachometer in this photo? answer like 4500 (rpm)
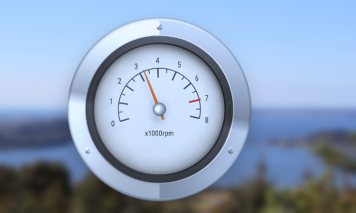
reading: 3250 (rpm)
